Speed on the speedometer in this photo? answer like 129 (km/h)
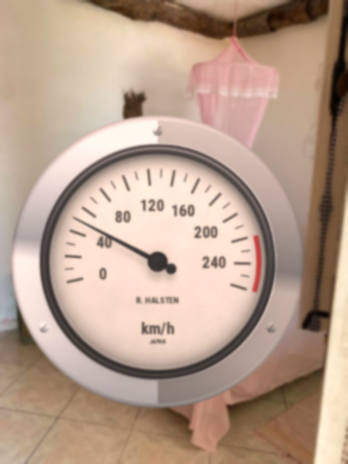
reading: 50 (km/h)
